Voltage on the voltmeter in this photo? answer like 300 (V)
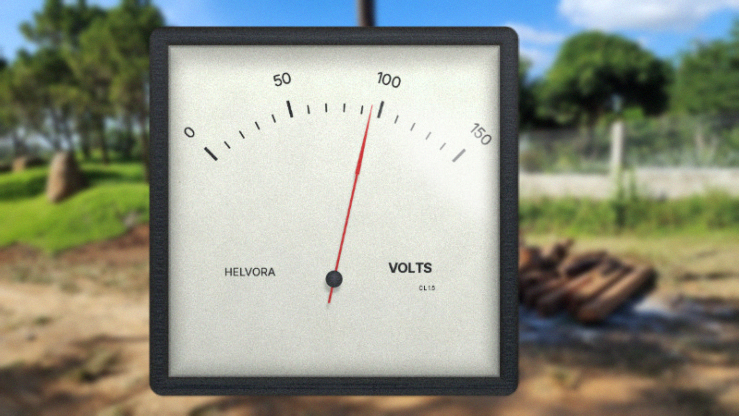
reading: 95 (V)
